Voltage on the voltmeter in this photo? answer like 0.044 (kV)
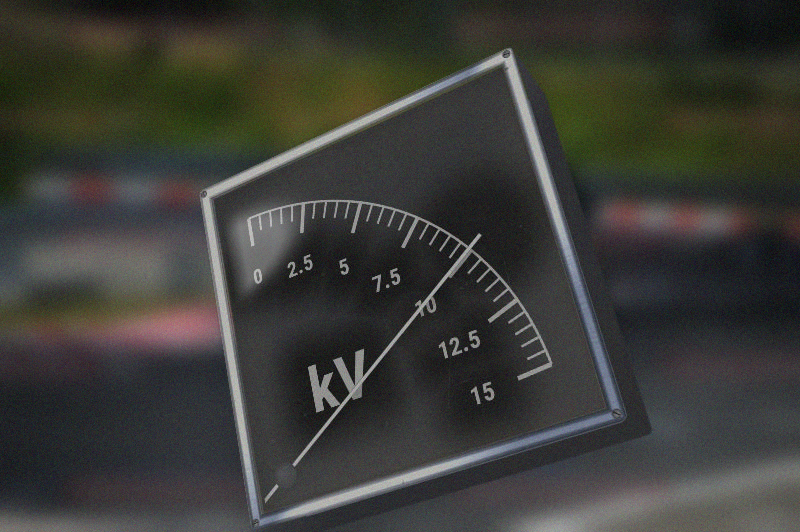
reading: 10 (kV)
